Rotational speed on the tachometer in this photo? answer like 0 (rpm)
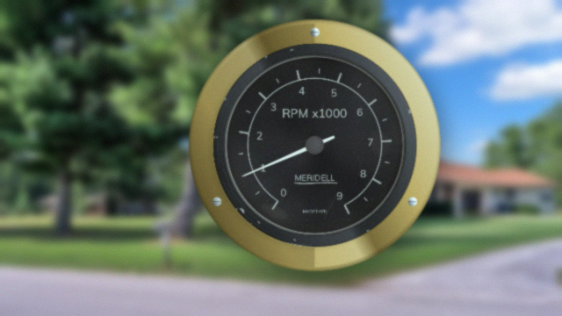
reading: 1000 (rpm)
